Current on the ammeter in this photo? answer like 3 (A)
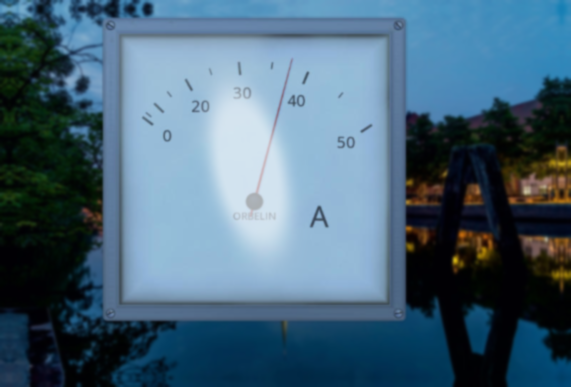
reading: 37.5 (A)
